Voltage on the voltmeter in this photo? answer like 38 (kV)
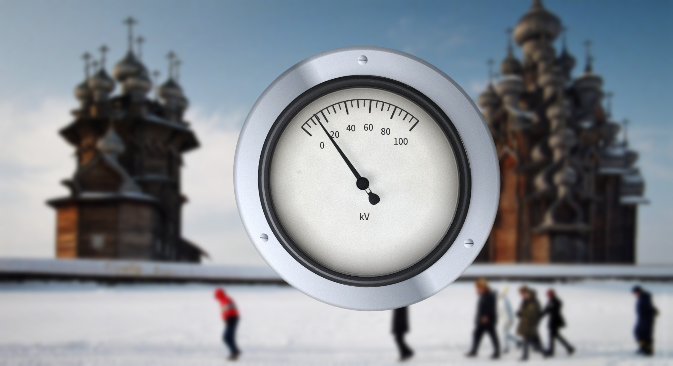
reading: 15 (kV)
